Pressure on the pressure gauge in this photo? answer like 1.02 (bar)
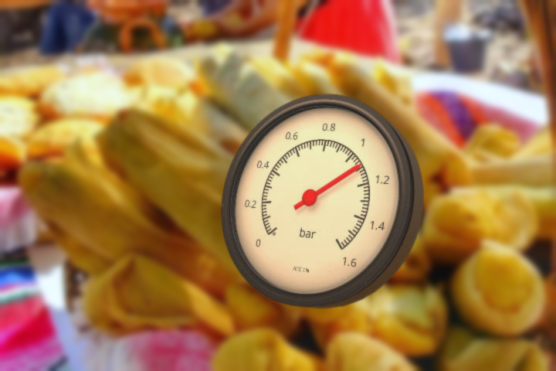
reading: 1.1 (bar)
